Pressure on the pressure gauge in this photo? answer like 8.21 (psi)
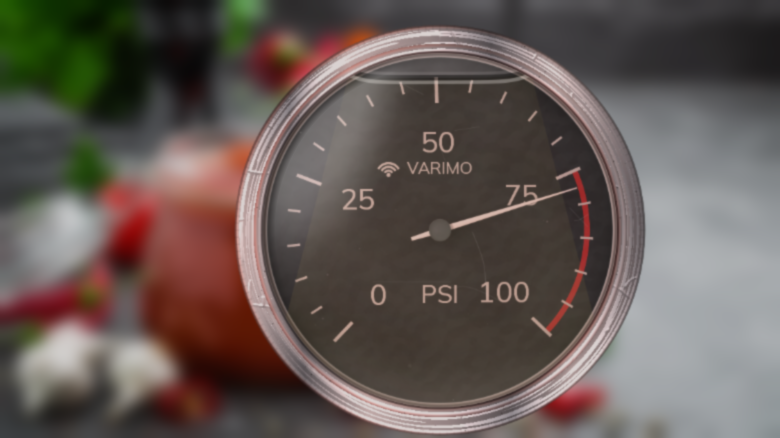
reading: 77.5 (psi)
